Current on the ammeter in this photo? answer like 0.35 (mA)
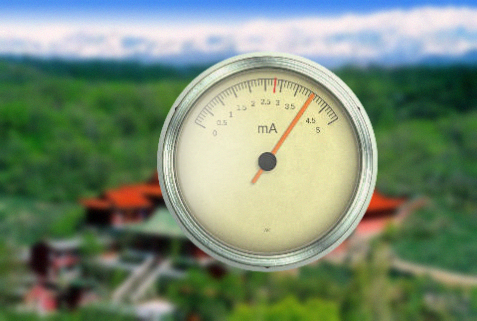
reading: 4 (mA)
